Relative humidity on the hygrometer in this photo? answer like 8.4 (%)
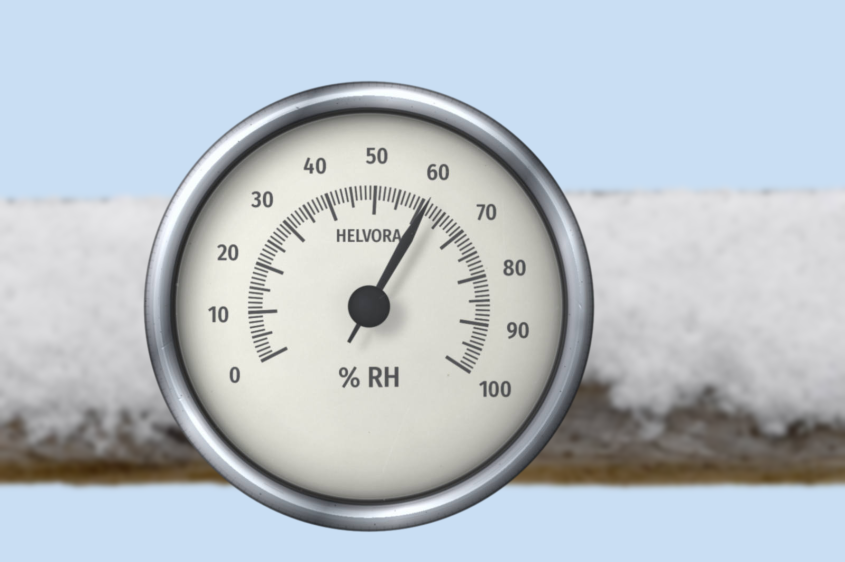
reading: 61 (%)
